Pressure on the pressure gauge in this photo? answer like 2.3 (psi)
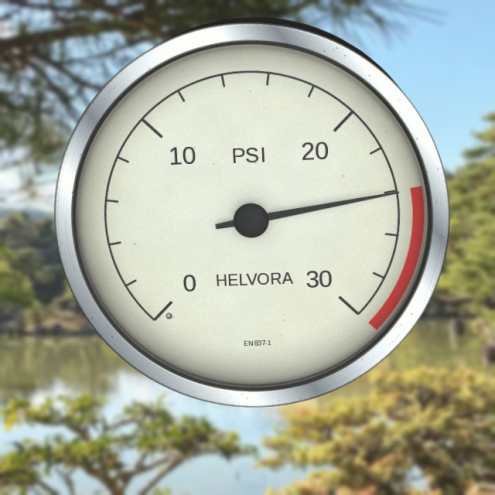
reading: 24 (psi)
